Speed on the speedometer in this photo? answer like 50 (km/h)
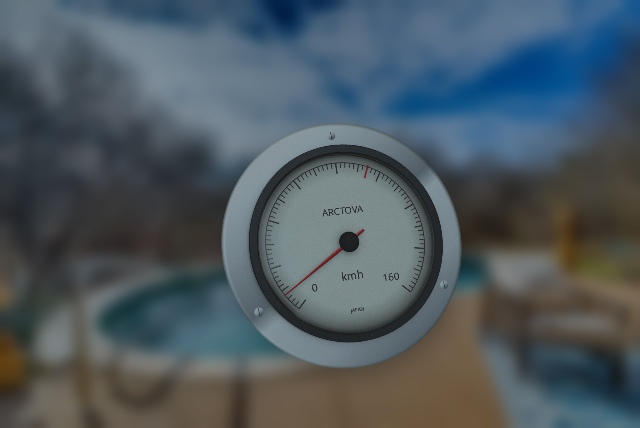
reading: 8 (km/h)
